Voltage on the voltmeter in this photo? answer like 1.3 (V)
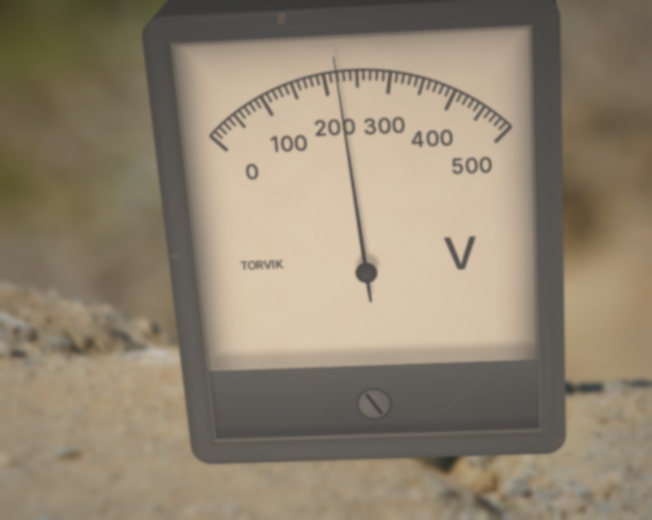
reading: 220 (V)
